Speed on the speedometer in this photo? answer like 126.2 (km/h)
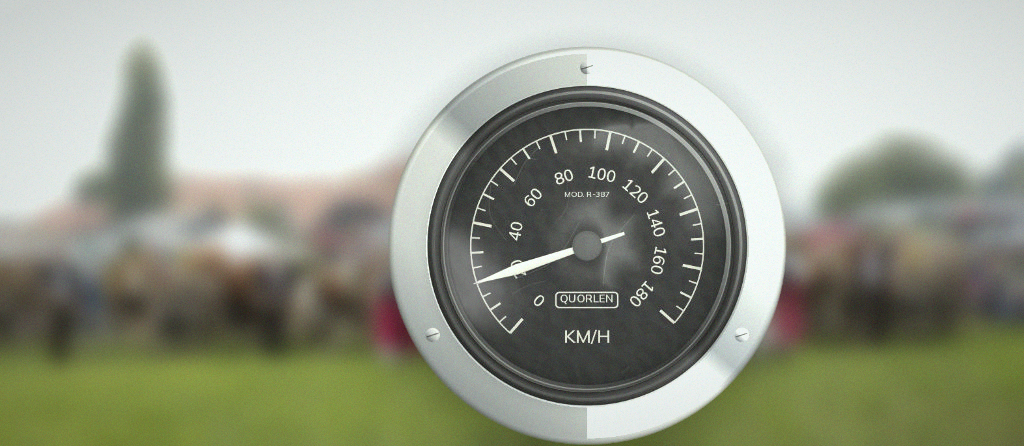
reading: 20 (km/h)
